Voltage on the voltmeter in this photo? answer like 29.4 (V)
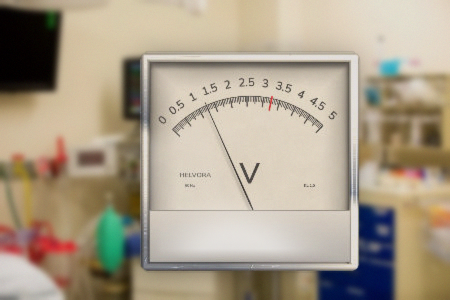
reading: 1.25 (V)
